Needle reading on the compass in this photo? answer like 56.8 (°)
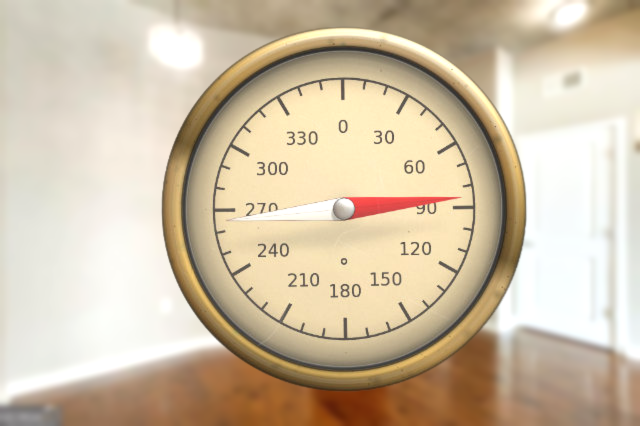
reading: 85 (°)
